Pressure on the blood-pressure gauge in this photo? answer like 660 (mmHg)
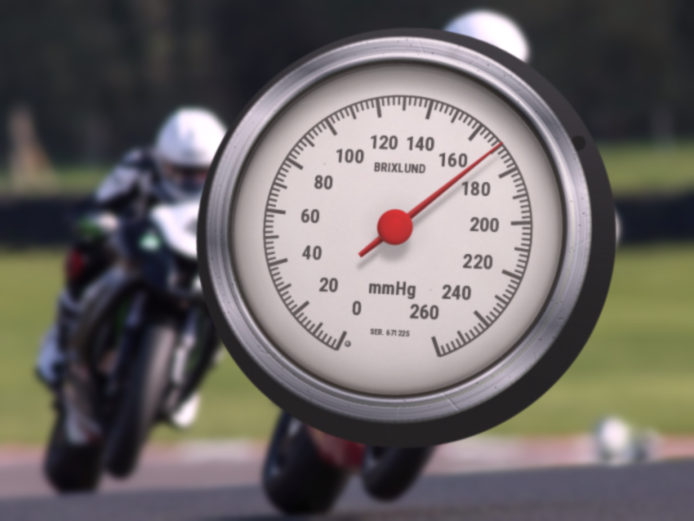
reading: 170 (mmHg)
